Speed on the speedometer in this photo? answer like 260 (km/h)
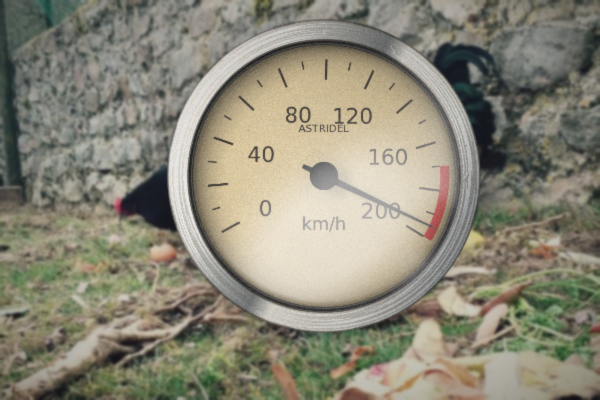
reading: 195 (km/h)
